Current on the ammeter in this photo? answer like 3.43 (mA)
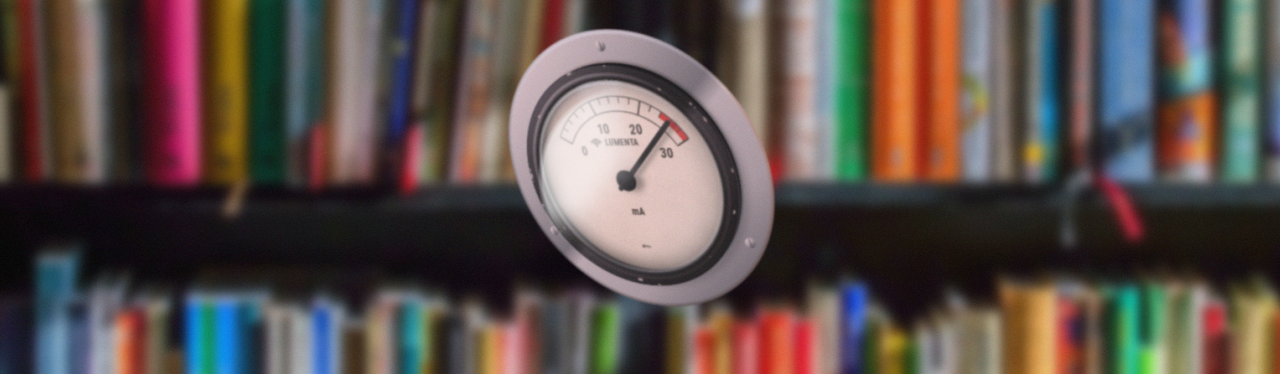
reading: 26 (mA)
